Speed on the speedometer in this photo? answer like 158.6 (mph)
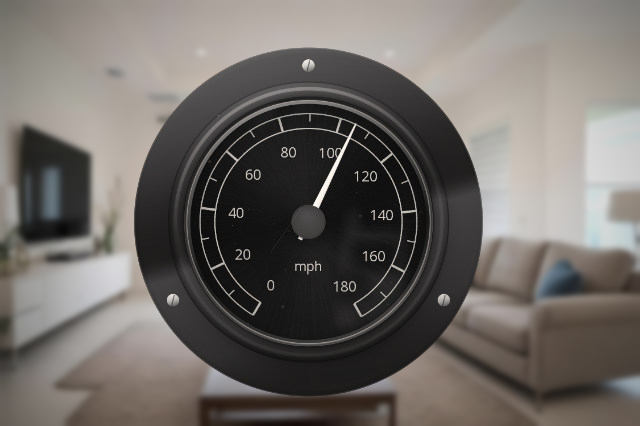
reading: 105 (mph)
